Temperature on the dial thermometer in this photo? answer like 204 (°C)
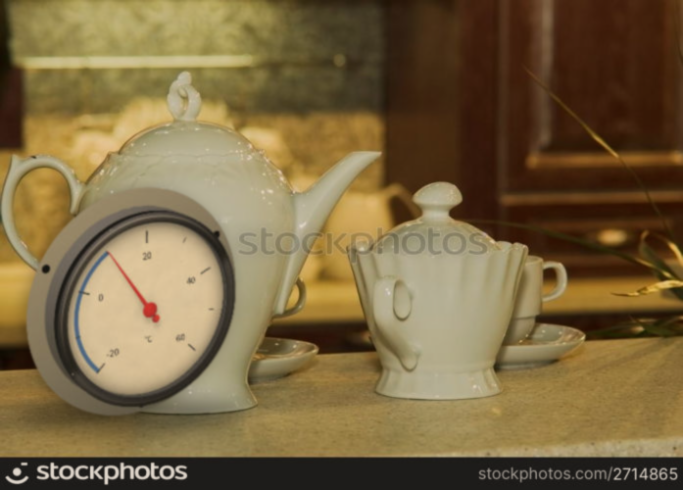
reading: 10 (°C)
